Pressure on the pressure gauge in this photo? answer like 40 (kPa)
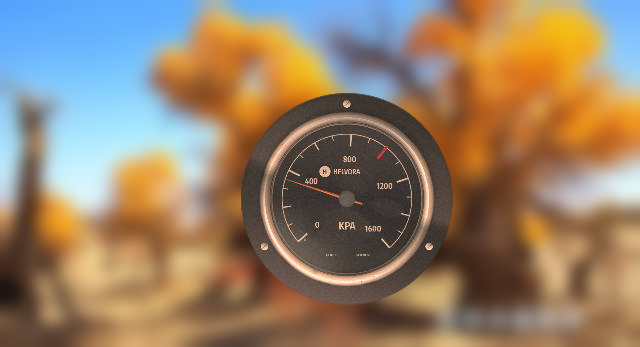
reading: 350 (kPa)
